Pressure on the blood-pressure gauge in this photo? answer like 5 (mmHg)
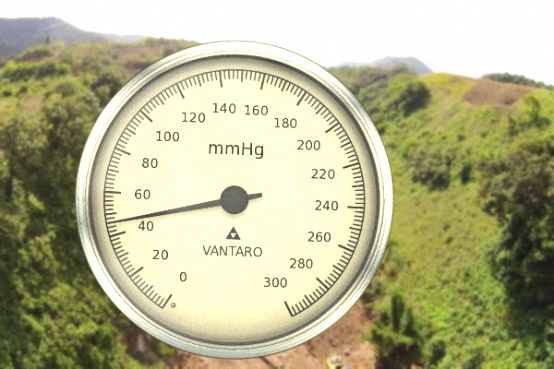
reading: 46 (mmHg)
